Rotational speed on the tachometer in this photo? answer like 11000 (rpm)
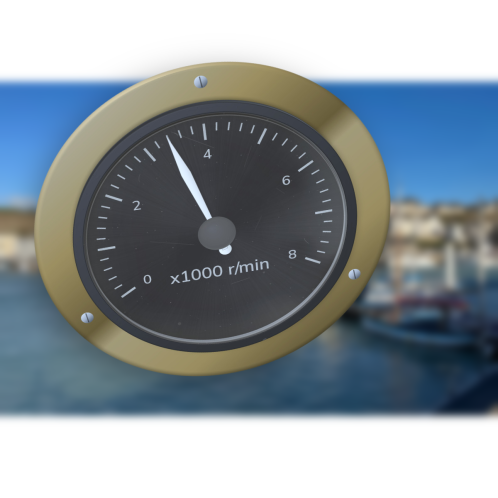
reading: 3400 (rpm)
